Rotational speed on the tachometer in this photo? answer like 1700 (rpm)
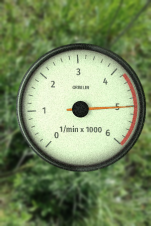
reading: 5000 (rpm)
